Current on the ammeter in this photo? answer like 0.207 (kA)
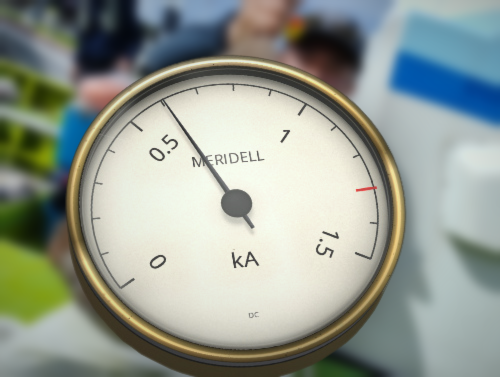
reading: 0.6 (kA)
